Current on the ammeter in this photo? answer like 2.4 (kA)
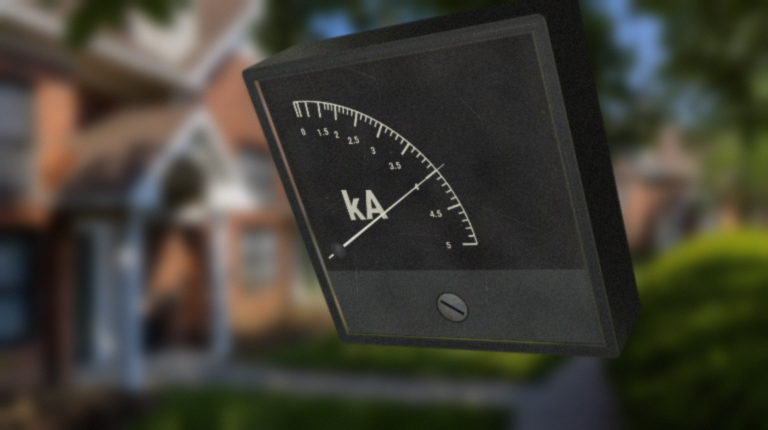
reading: 4 (kA)
